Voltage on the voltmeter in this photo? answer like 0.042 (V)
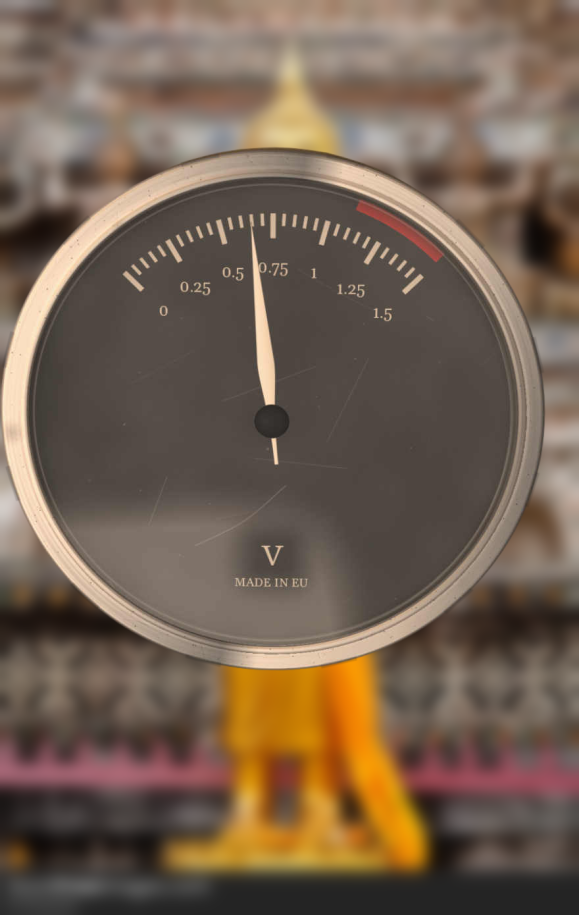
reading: 0.65 (V)
